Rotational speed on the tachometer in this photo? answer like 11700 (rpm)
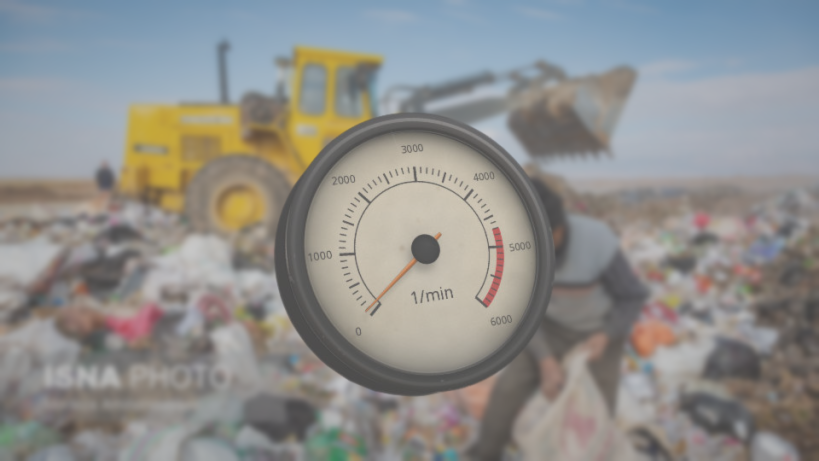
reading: 100 (rpm)
